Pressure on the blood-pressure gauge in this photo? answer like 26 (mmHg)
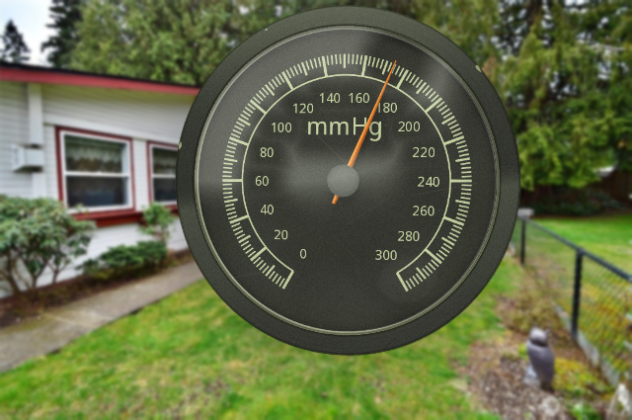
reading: 174 (mmHg)
